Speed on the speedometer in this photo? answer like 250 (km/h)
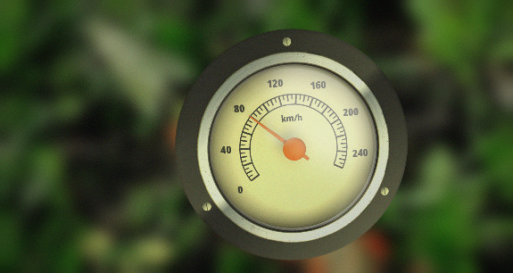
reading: 80 (km/h)
